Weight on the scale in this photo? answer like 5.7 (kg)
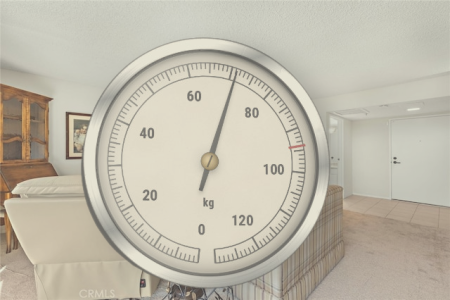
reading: 71 (kg)
